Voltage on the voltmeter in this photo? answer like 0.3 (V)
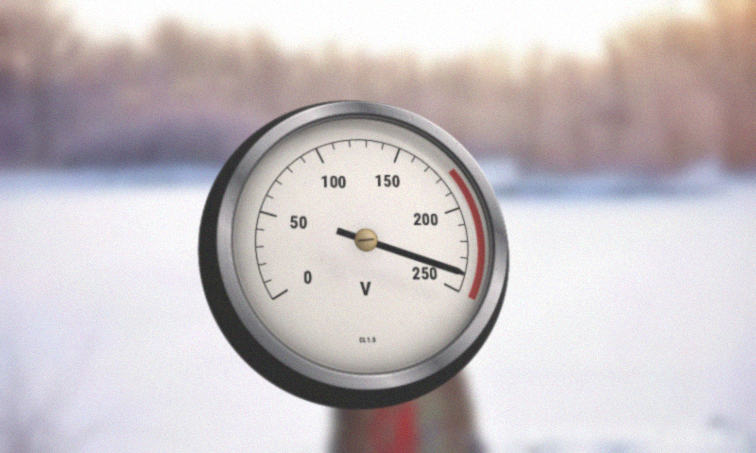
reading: 240 (V)
